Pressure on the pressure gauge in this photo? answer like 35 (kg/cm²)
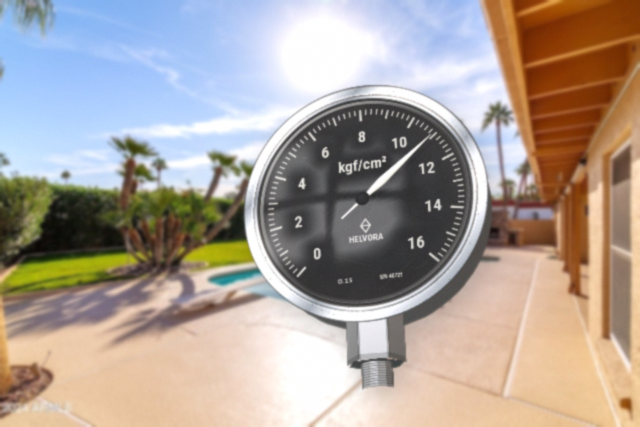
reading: 11 (kg/cm²)
